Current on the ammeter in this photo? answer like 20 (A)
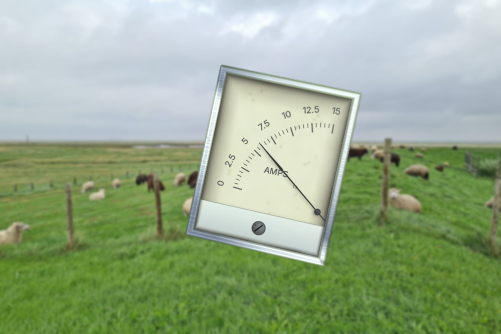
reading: 6 (A)
